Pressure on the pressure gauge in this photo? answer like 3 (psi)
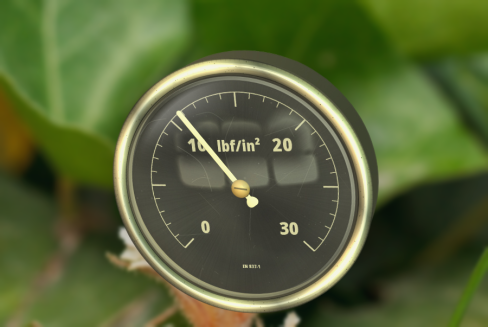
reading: 11 (psi)
